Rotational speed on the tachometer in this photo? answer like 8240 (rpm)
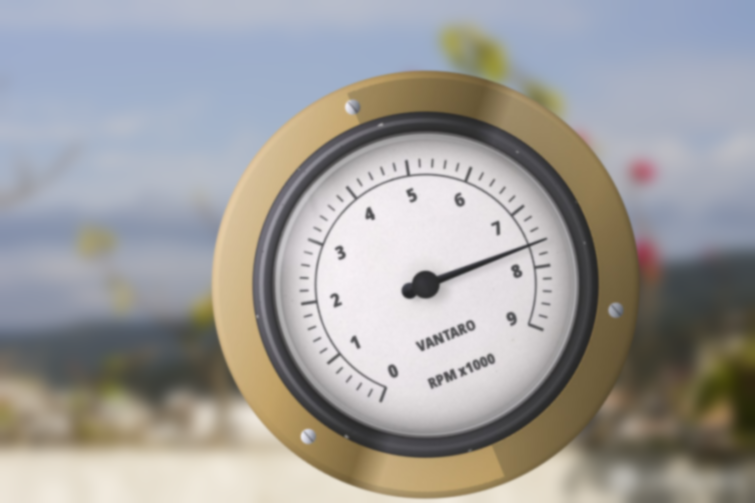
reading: 7600 (rpm)
